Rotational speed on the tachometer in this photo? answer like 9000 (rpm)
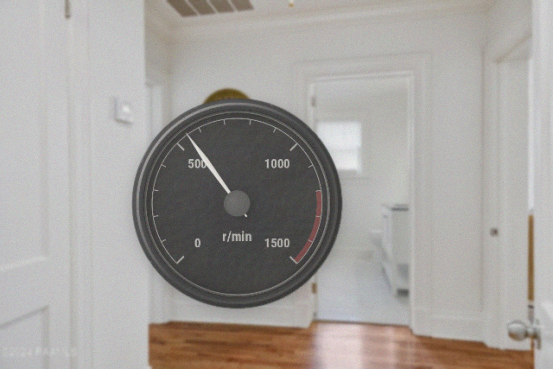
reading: 550 (rpm)
